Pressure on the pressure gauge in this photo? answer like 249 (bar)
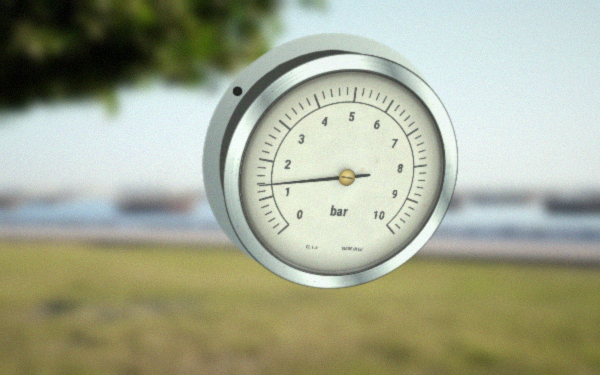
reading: 1.4 (bar)
